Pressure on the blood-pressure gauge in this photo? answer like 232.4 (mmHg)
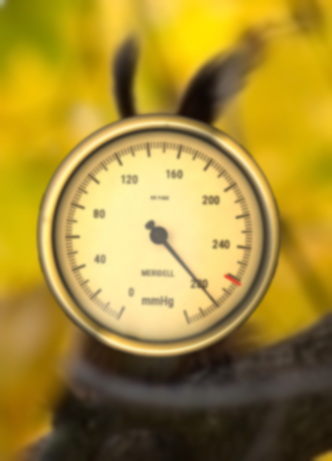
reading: 280 (mmHg)
